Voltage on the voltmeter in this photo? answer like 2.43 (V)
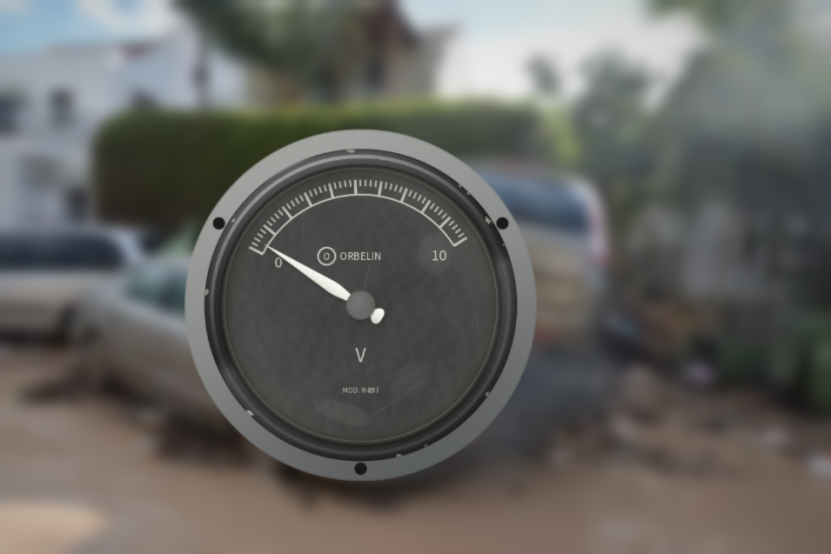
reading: 0.4 (V)
